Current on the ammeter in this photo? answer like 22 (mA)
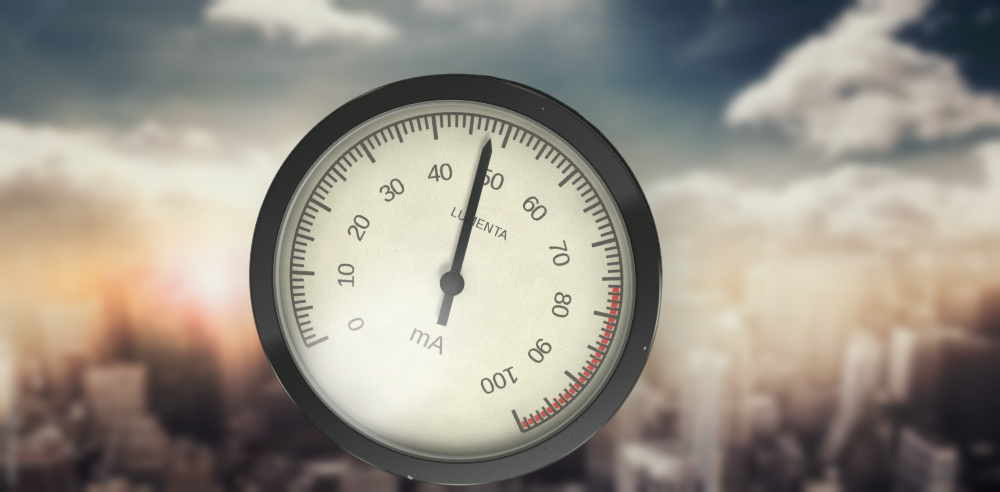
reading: 48 (mA)
